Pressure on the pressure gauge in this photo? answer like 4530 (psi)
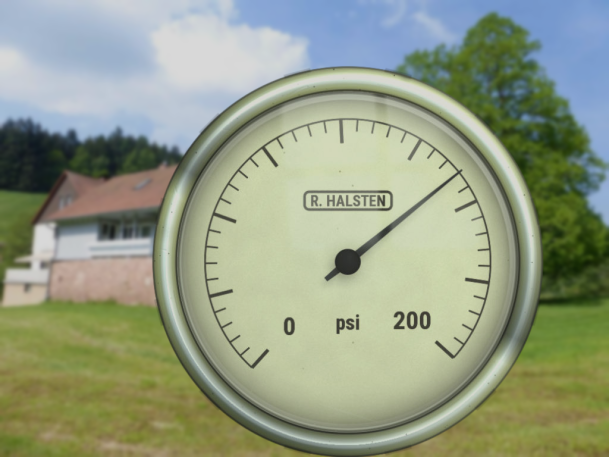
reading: 140 (psi)
